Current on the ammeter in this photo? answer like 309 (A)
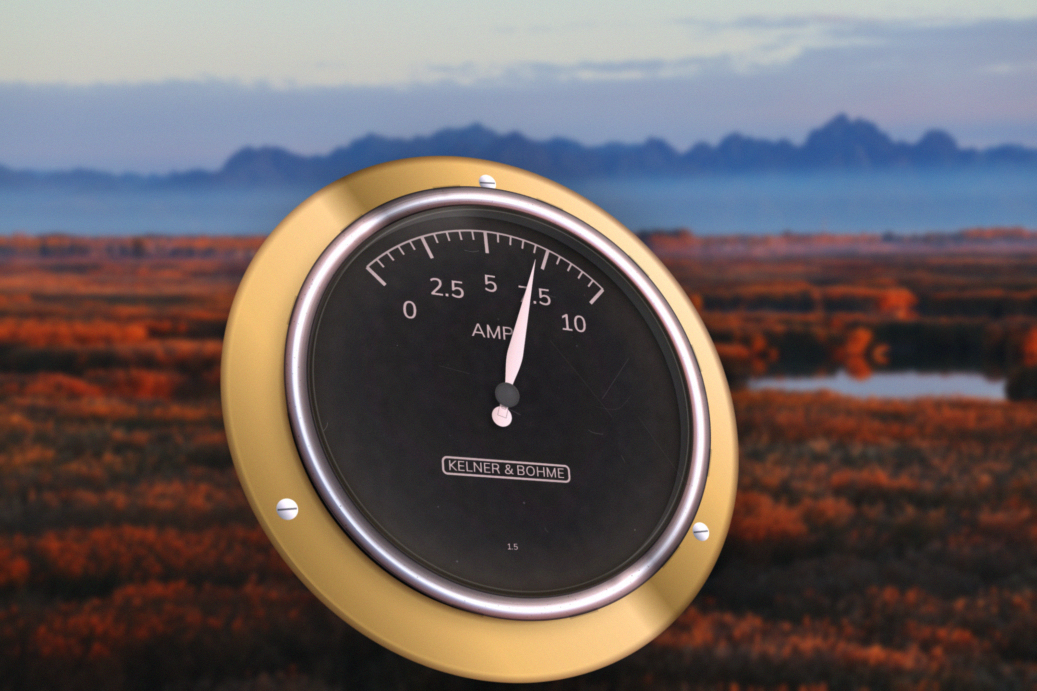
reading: 7 (A)
